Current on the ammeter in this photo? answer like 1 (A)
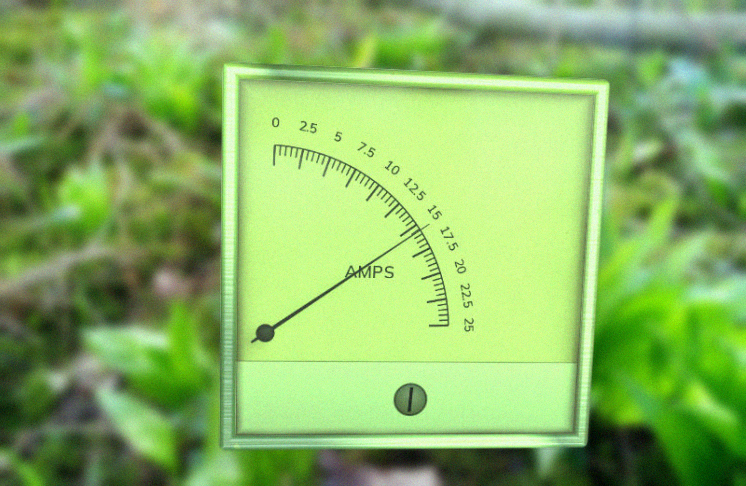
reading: 15.5 (A)
